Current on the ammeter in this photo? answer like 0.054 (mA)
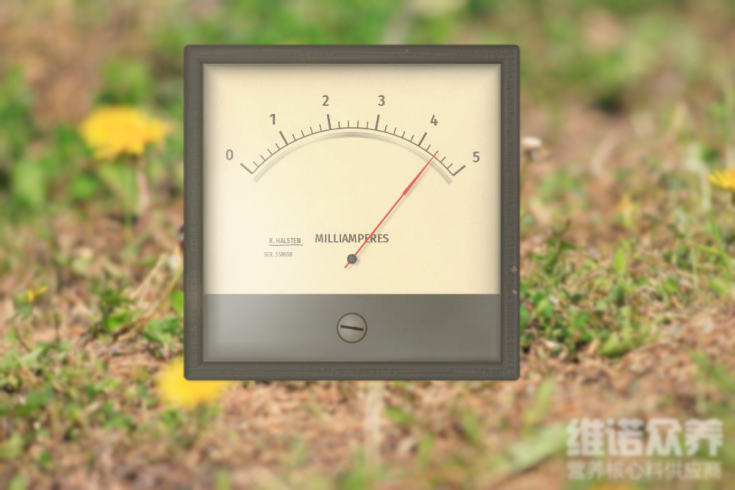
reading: 4.4 (mA)
